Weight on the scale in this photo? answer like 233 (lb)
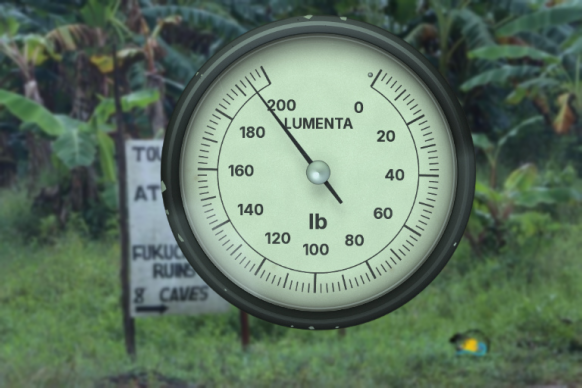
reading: 194 (lb)
